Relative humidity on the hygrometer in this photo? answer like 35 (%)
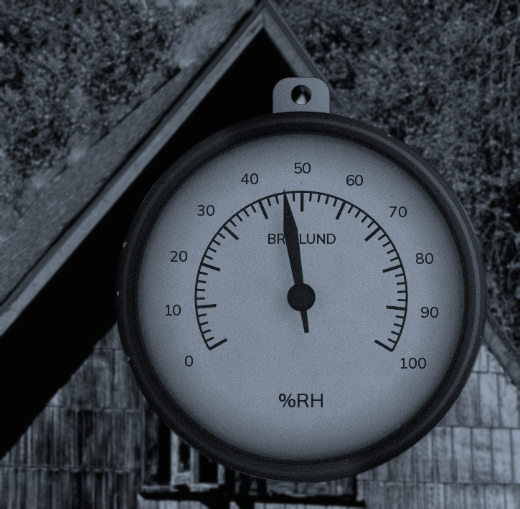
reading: 46 (%)
